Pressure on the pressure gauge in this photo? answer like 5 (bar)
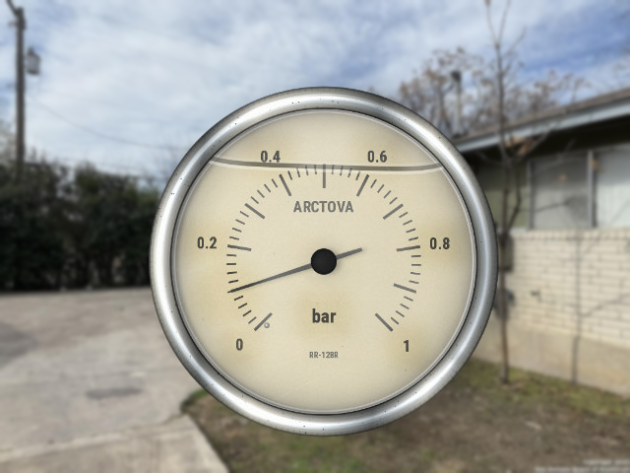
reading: 0.1 (bar)
